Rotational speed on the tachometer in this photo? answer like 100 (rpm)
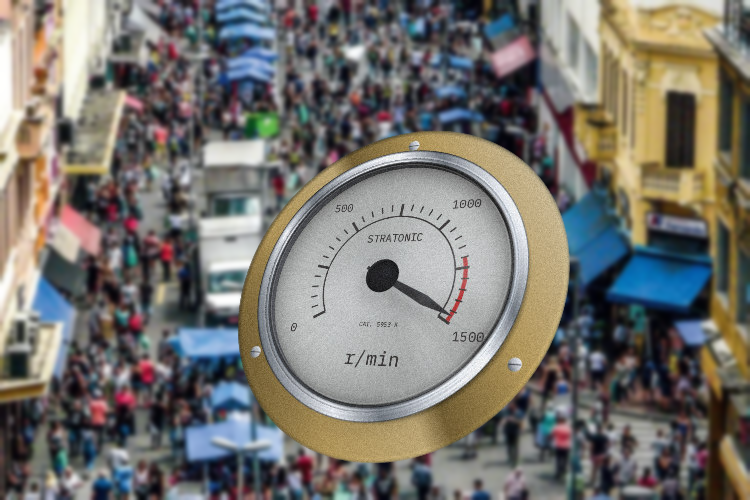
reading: 1475 (rpm)
